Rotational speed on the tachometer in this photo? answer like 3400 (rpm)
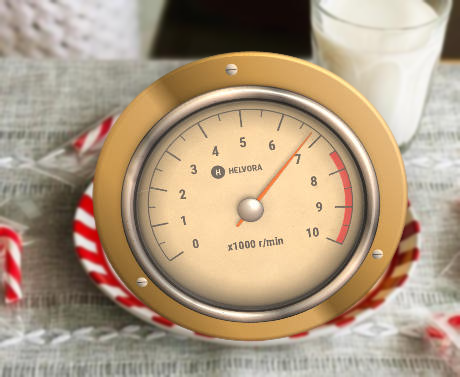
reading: 6750 (rpm)
